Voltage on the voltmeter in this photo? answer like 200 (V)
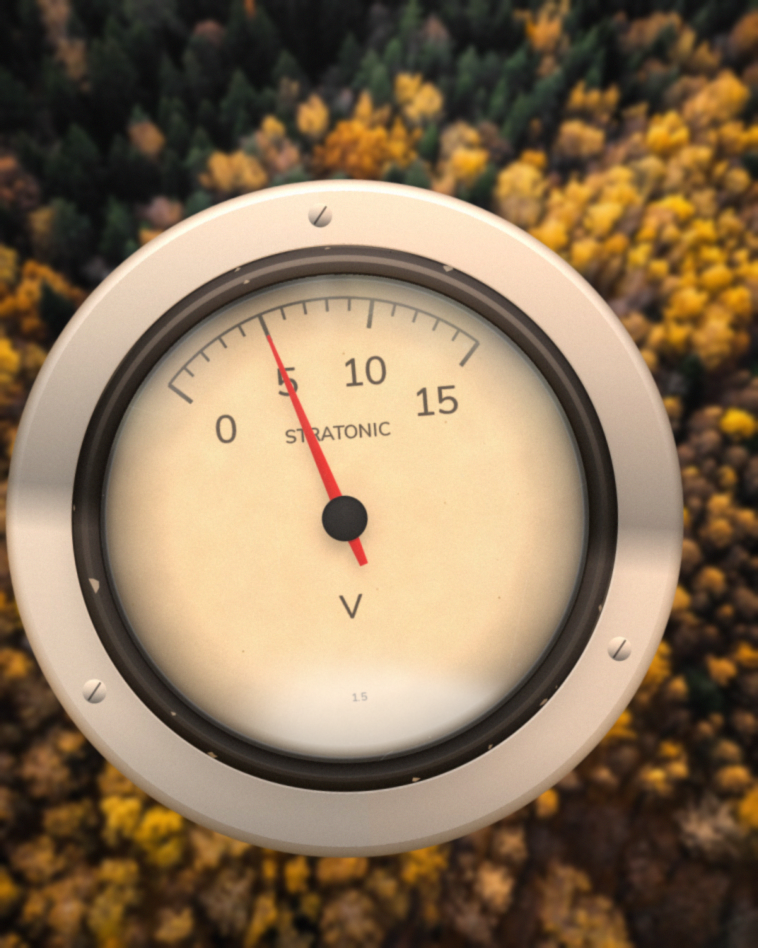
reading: 5 (V)
